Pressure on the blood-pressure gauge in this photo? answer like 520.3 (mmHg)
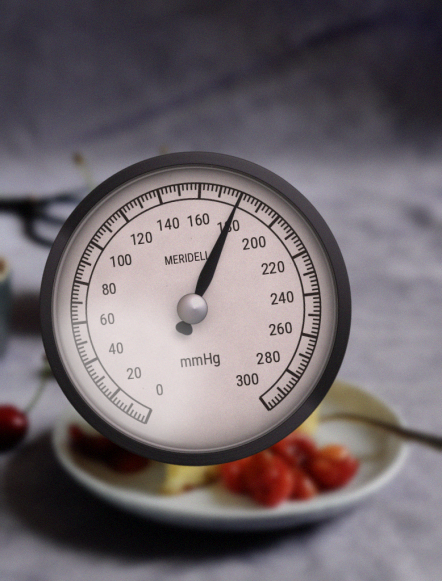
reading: 180 (mmHg)
